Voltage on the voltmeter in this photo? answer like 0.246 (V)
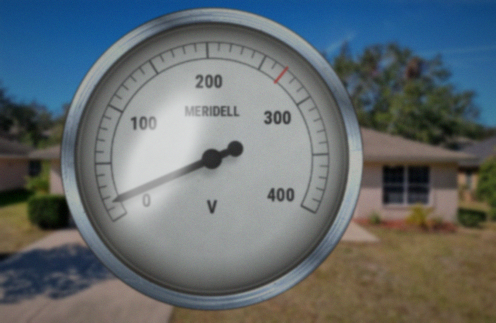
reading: 15 (V)
